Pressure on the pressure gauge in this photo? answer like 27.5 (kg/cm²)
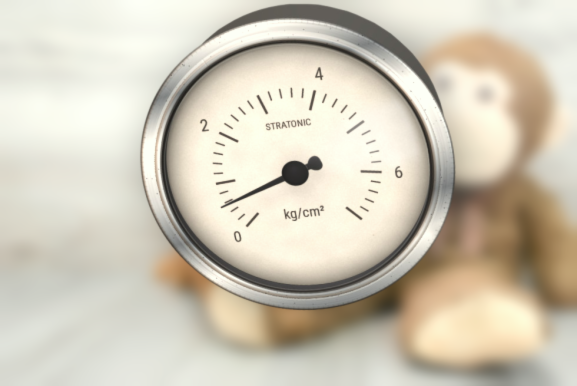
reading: 0.6 (kg/cm²)
